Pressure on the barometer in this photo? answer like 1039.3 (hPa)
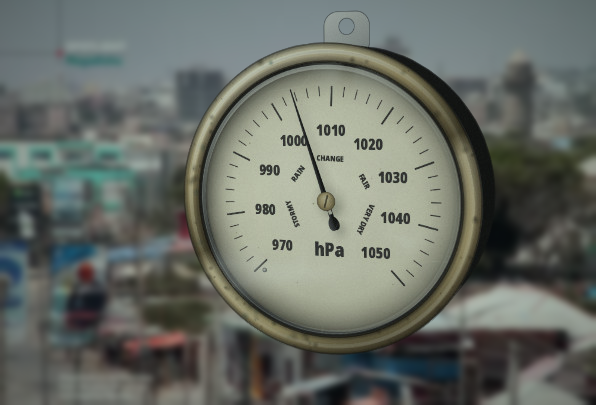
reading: 1004 (hPa)
